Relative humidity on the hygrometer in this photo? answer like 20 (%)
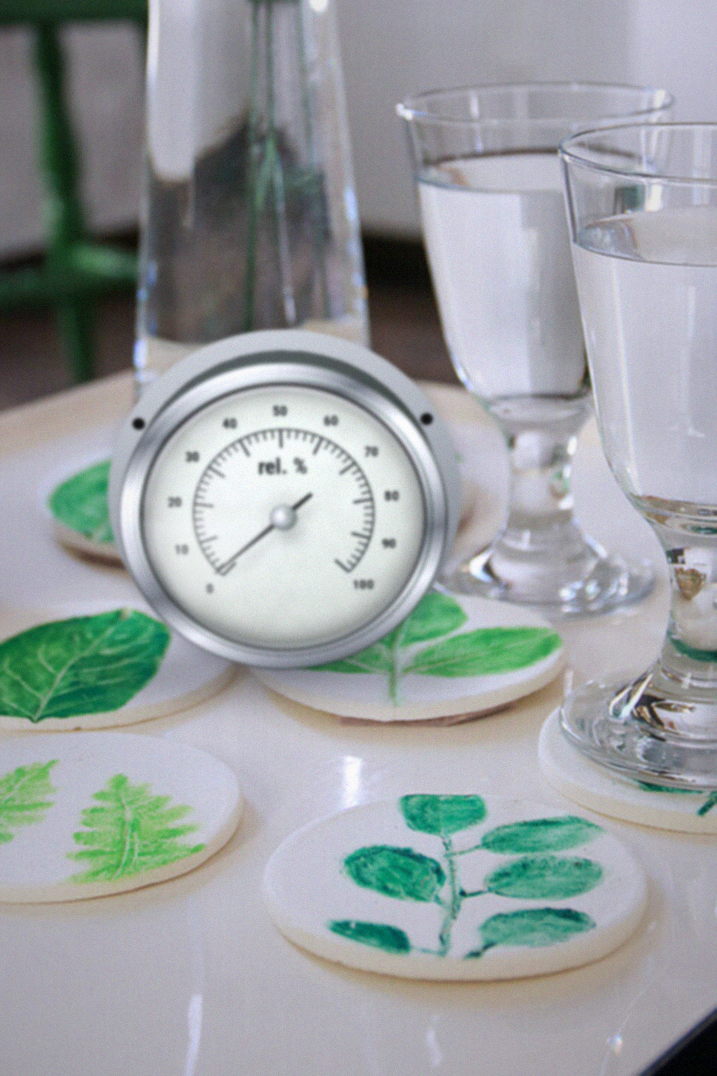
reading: 2 (%)
